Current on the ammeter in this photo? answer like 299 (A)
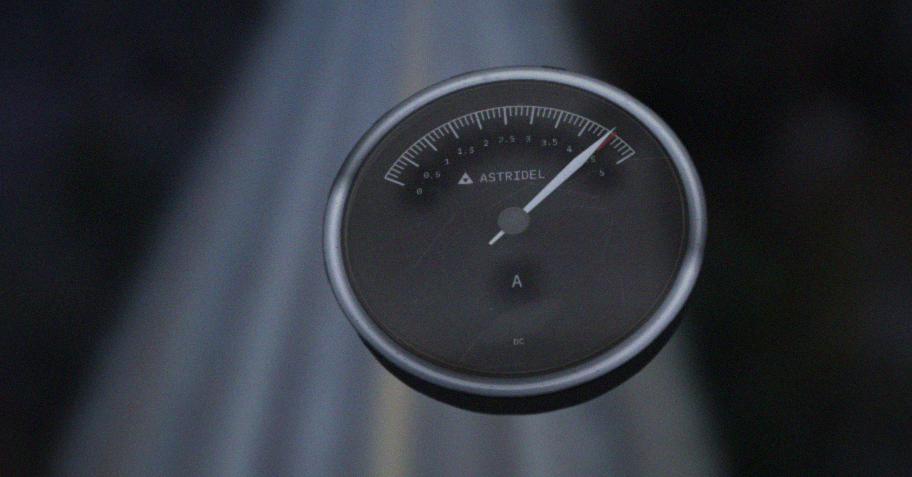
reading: 4.5 (A)
